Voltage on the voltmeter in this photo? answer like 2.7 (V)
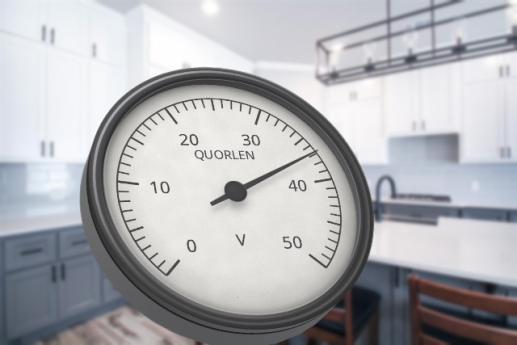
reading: 37 (V)
